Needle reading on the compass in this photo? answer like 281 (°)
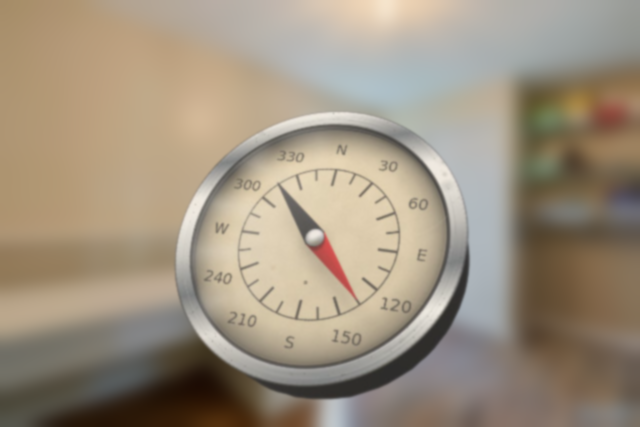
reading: 135 (°)
